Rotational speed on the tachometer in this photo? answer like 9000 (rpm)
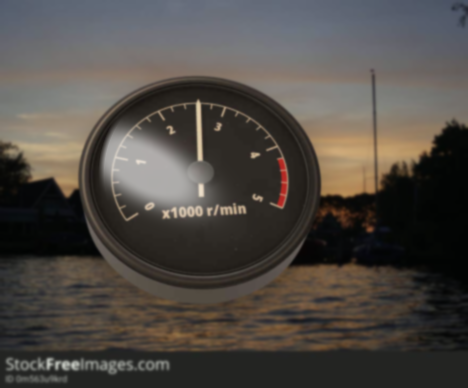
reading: 2600 (rpm)
